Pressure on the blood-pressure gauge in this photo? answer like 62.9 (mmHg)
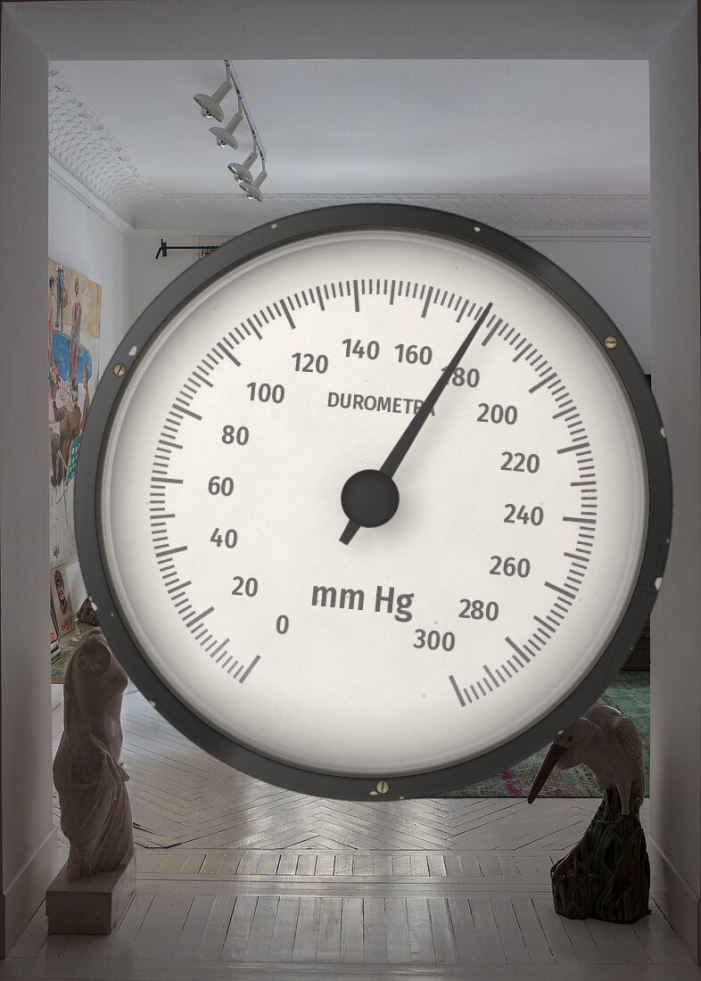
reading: 176 (mmHg)
